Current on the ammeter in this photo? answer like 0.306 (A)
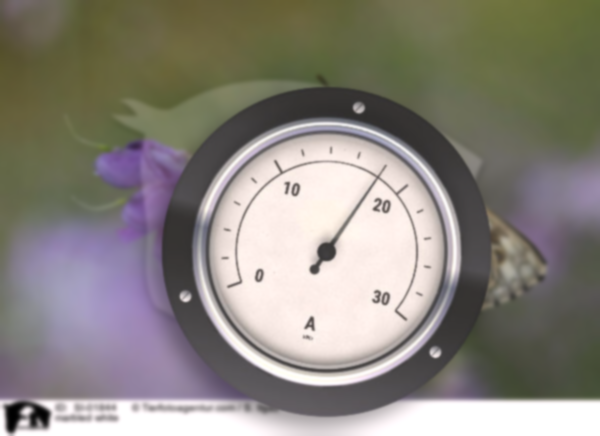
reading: 18 (A)
